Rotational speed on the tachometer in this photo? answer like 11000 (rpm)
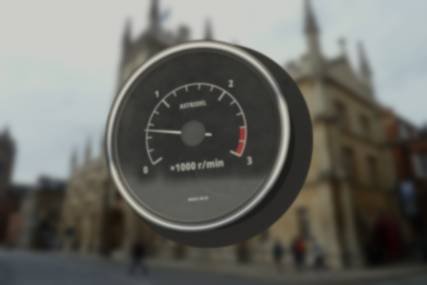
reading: 500 (rpm)
